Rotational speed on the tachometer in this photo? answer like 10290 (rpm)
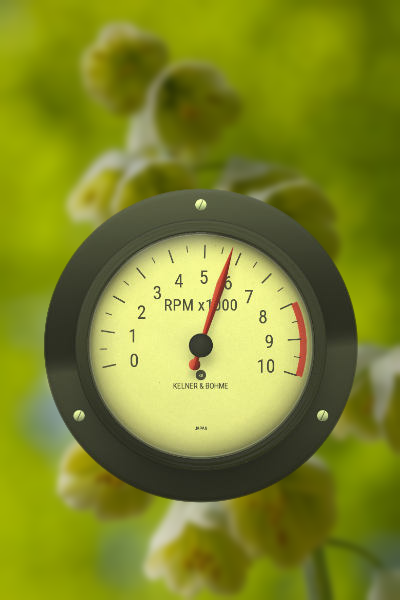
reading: 5750 (rpm)
